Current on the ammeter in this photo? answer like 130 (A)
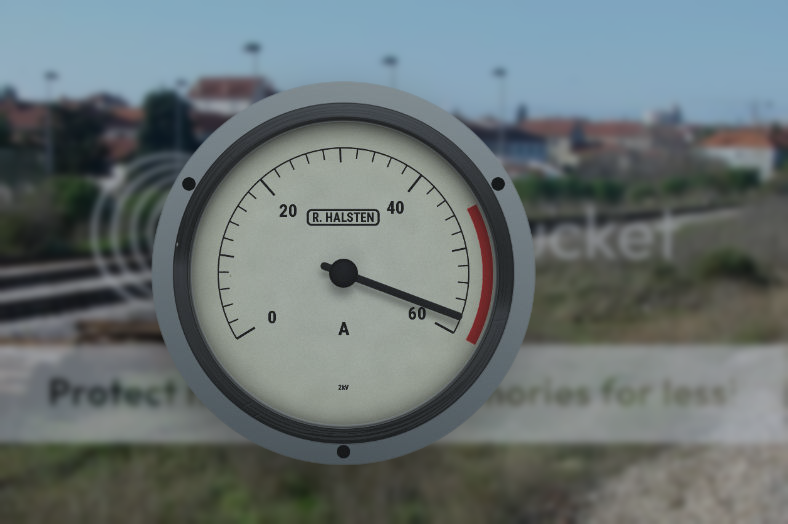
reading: 58 (A)
